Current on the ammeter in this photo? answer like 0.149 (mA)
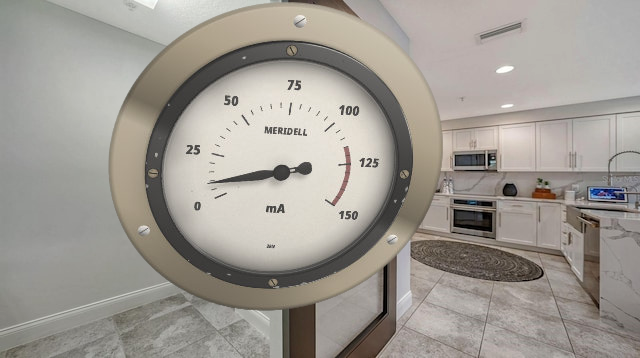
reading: 10 (mA)
